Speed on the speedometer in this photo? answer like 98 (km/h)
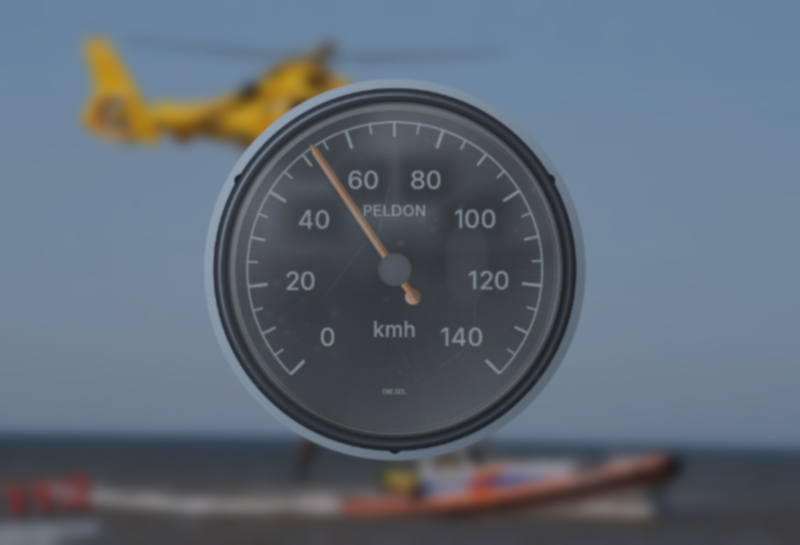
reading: 52.5 (km/h)
